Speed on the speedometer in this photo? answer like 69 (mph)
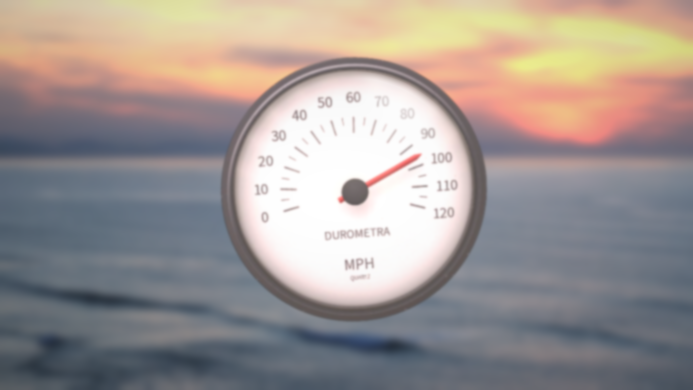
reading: 95 (mph)
